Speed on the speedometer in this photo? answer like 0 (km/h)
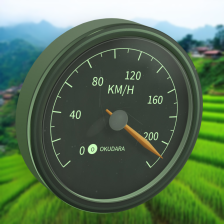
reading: 210 (km/h)
